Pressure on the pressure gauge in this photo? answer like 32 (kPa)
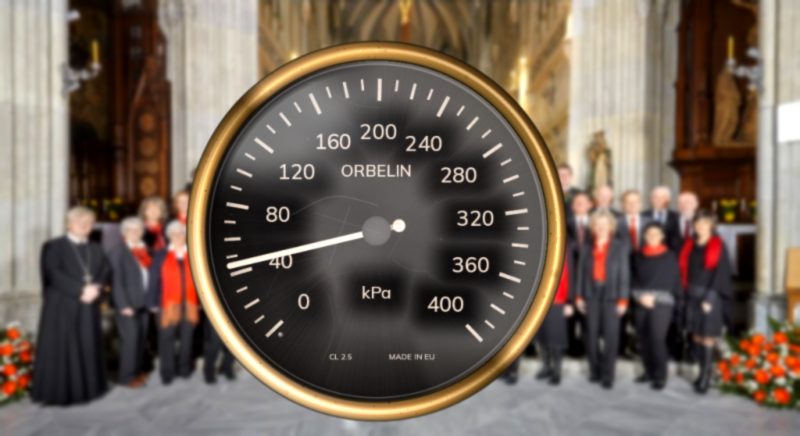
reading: 45 (kPa)
